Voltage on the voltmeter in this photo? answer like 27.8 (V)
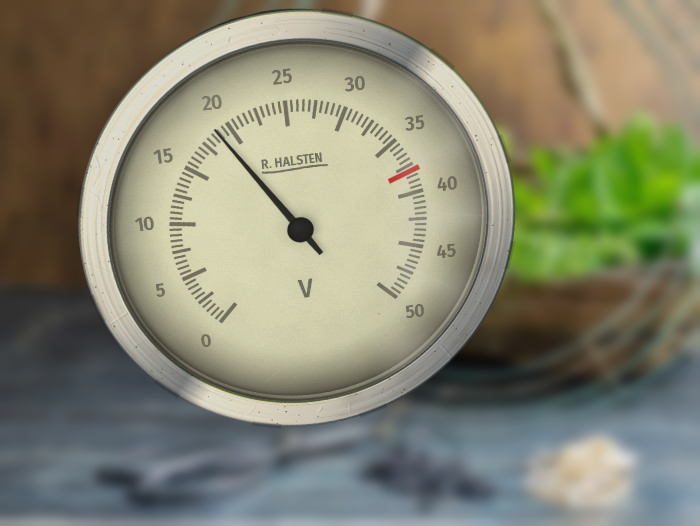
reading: 19 (V)
